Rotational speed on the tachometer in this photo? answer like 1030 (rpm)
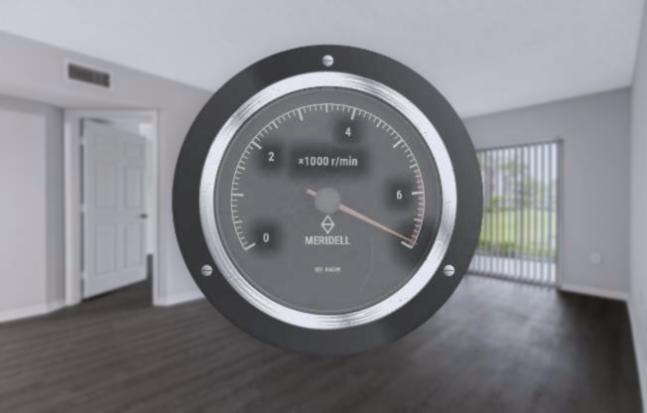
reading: 6900 (rpm)
